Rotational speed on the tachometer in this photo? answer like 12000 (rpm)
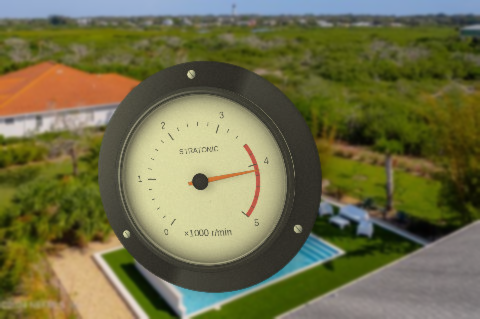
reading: 4100 (rpm)
